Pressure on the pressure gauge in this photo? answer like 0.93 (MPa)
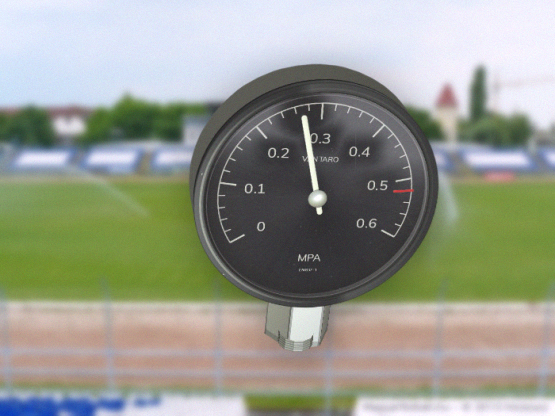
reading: 0.27 (MPa)
